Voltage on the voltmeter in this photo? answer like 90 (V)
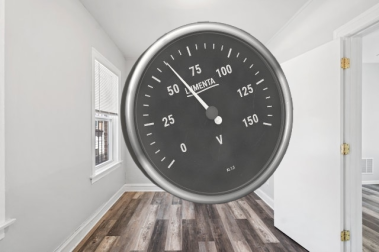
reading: 60 (V)
